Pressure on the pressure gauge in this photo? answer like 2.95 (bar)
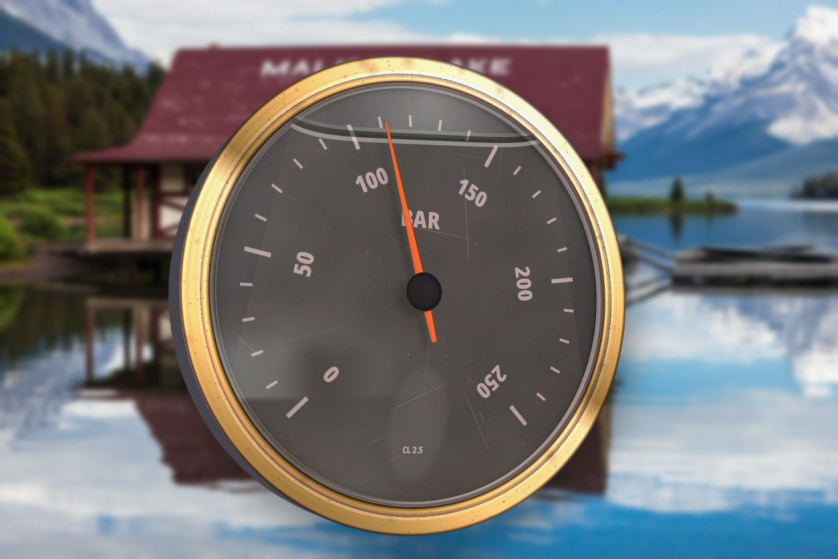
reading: 110 (bar)
